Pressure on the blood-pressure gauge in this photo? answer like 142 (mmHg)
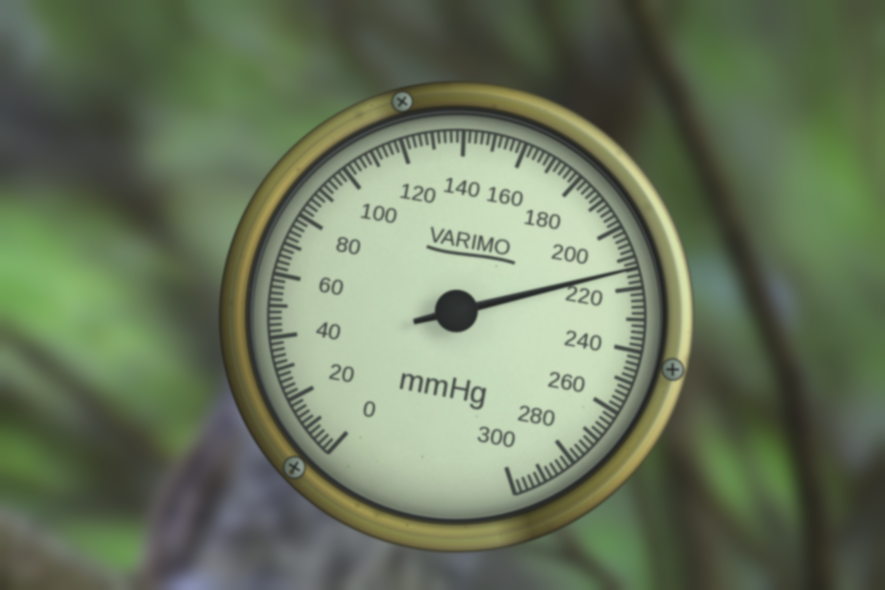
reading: 214 (mmHg)
